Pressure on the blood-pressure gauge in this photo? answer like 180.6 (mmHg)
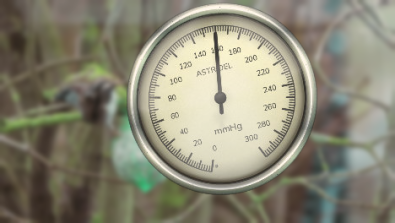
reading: 160 (mmHg)
